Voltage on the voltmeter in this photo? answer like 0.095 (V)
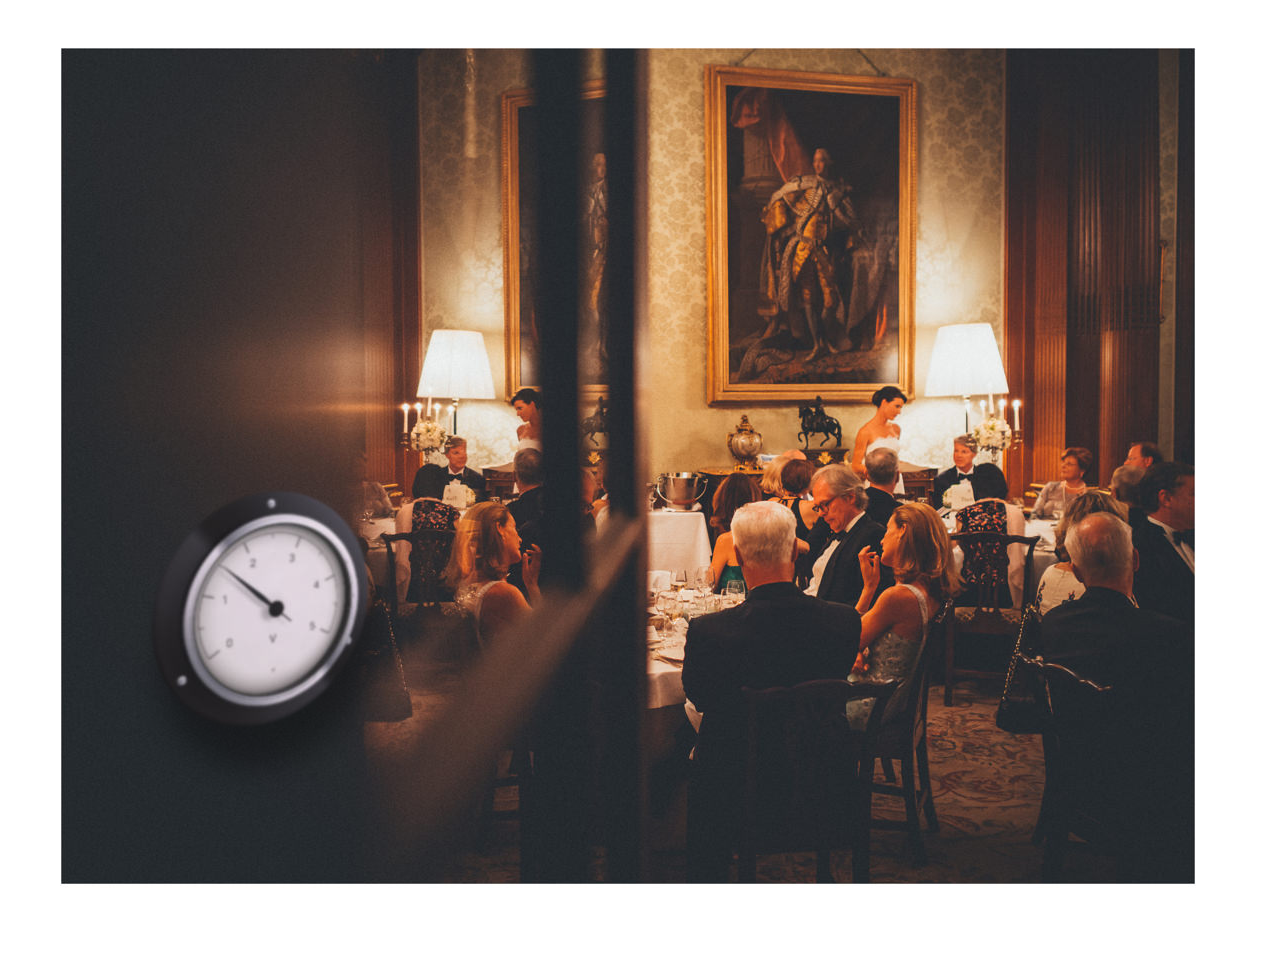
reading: 1.5 (V)
